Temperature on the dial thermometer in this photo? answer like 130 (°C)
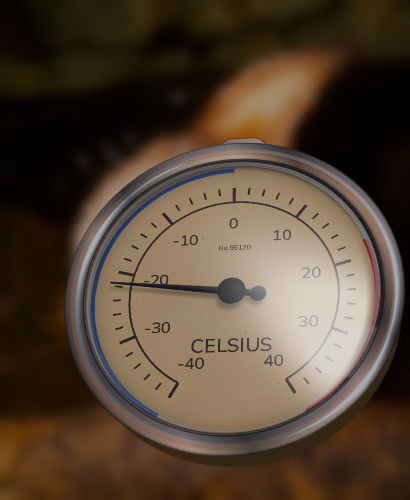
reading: -22 (°C)
